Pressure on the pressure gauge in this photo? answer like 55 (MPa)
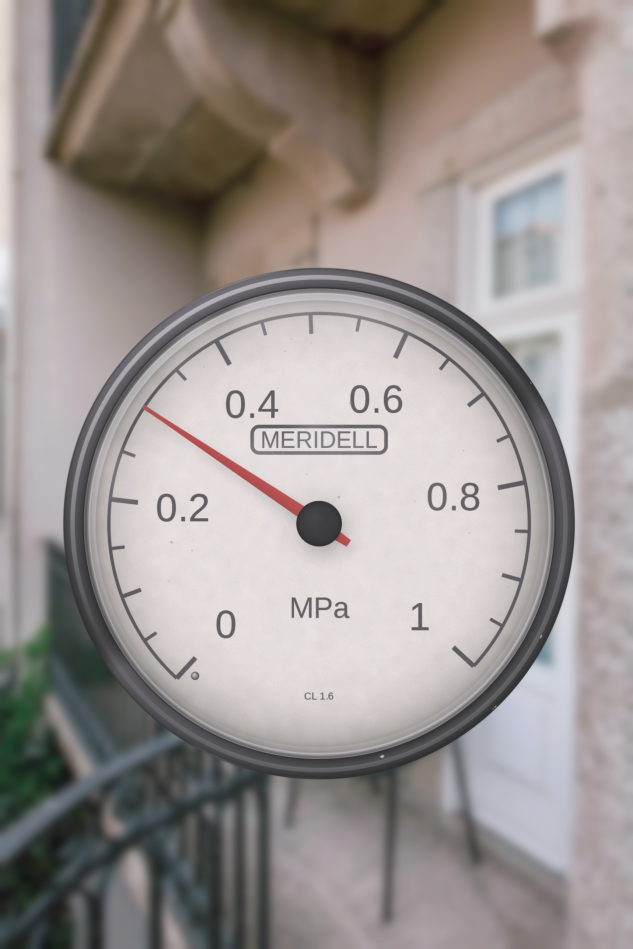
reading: 0.3 (MPa)
